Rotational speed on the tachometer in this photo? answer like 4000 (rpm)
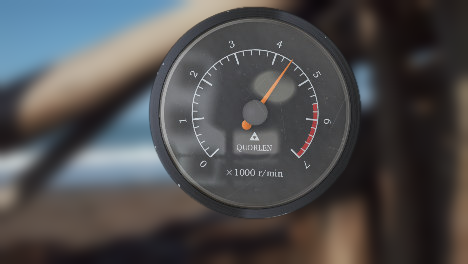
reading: 4400 (rpm)
